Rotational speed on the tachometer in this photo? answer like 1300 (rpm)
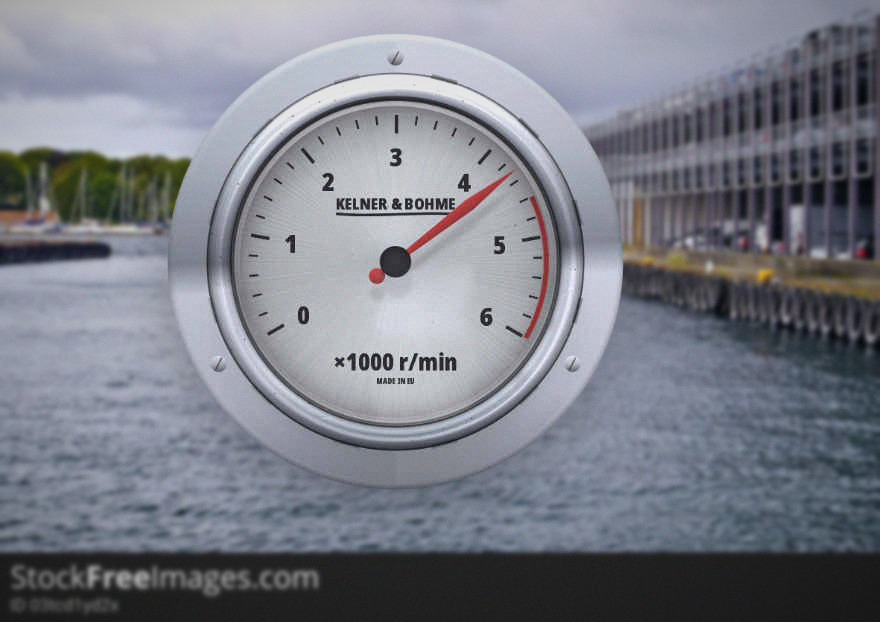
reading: 4300 (rpm)
